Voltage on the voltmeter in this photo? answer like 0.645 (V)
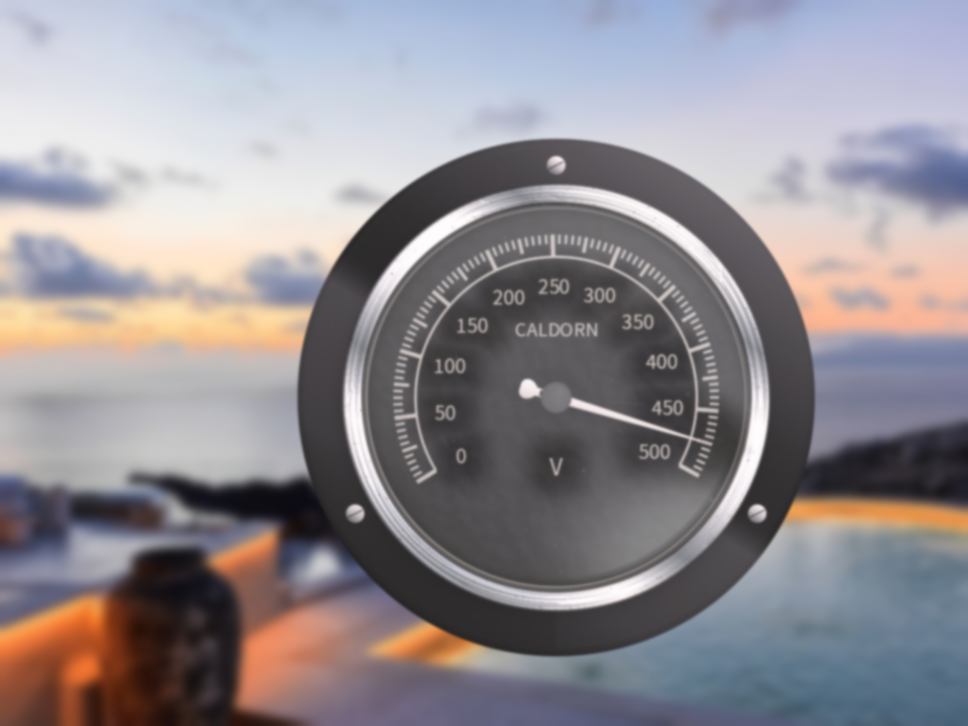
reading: 475 (V)
